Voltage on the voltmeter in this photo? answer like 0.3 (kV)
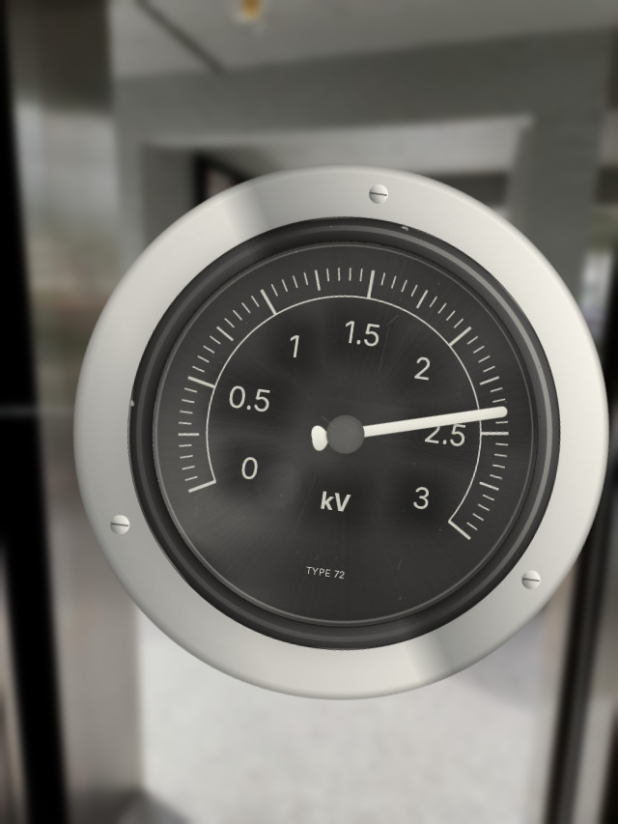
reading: 2.4 (kV)
